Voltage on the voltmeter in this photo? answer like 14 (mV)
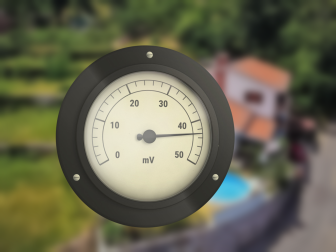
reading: 43 (mV)
